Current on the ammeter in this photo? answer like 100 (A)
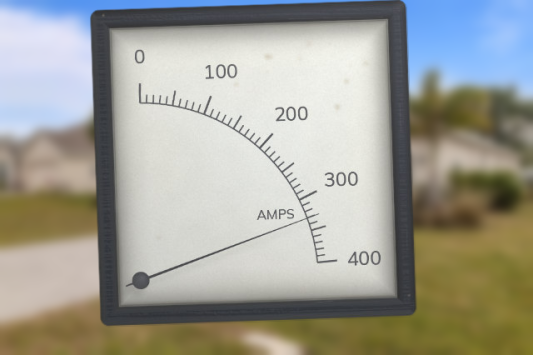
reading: 330 (A)
